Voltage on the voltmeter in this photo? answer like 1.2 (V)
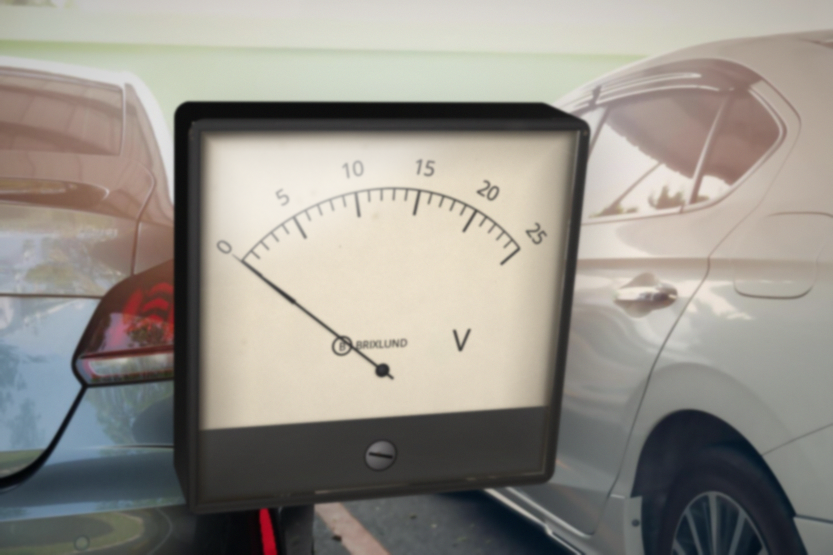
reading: 0 (V)
